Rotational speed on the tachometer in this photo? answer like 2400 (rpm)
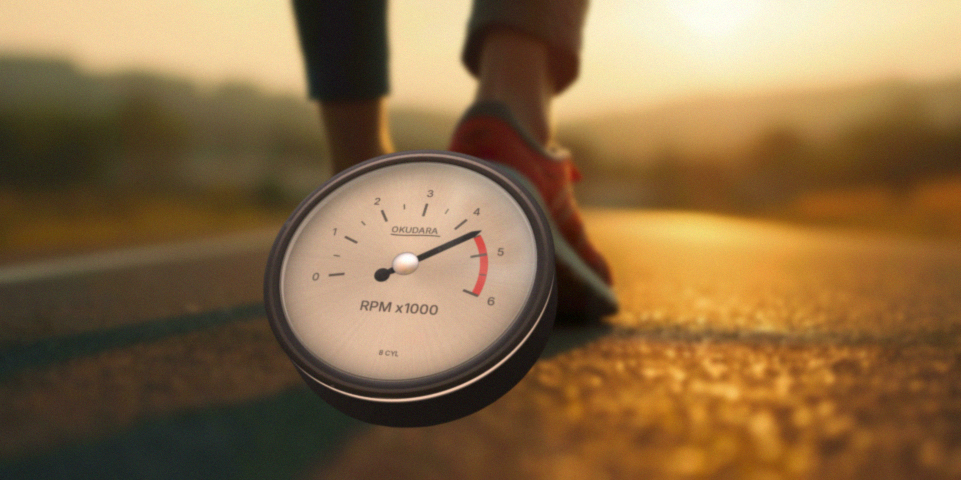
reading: 4500 (rpm)
